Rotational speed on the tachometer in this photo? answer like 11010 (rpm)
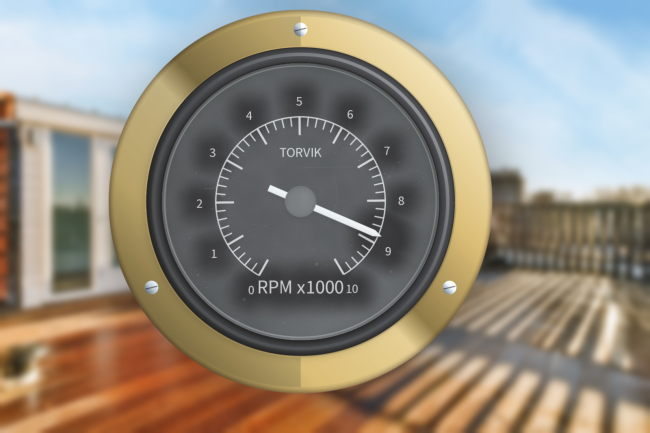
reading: 8800 (rpm)
